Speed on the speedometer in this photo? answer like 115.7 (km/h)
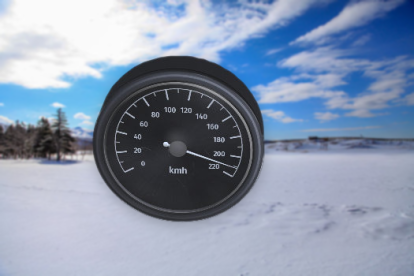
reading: 210 (km/h)
